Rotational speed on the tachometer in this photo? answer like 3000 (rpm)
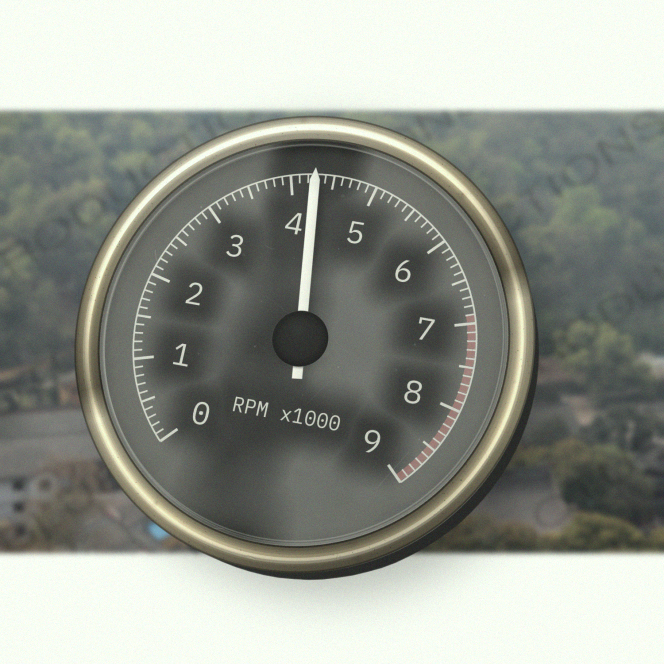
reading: 4300 (rpm)
